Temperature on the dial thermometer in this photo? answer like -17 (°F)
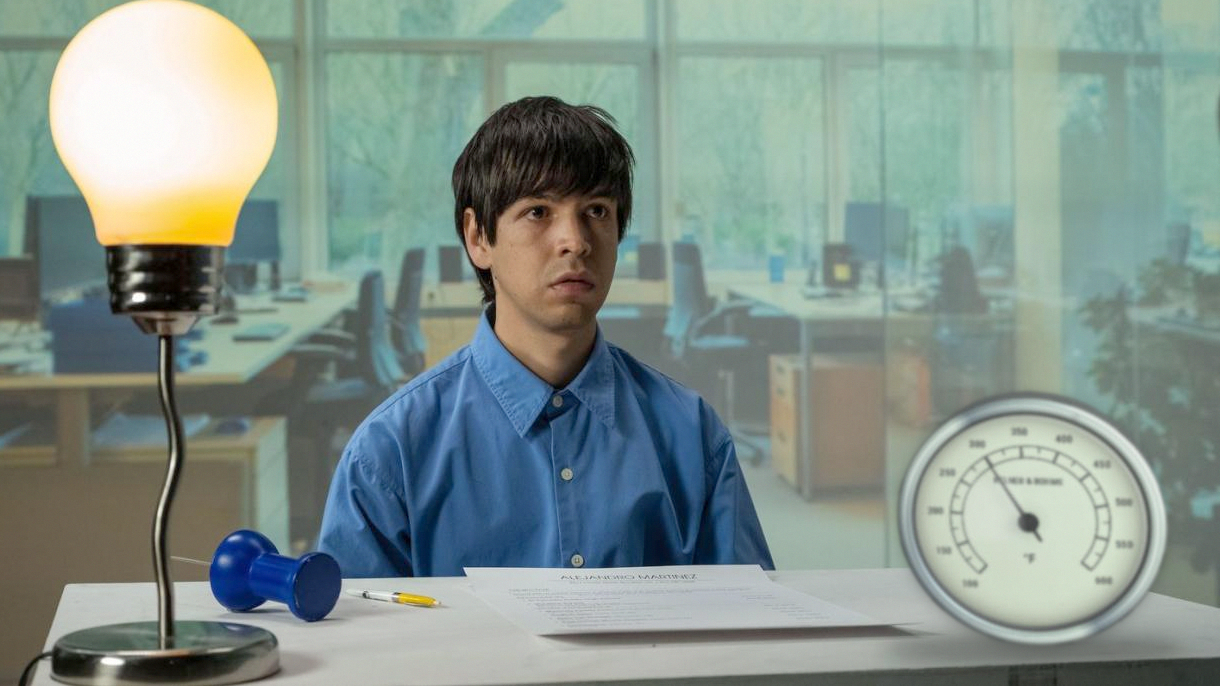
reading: 300 (°F)
